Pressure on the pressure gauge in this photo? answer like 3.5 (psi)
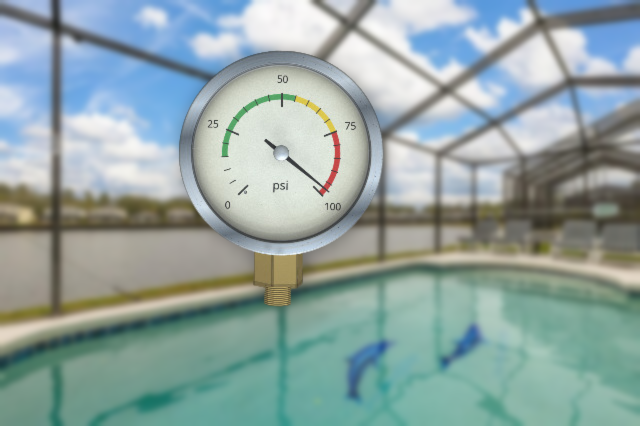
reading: 97.5 (psi)
